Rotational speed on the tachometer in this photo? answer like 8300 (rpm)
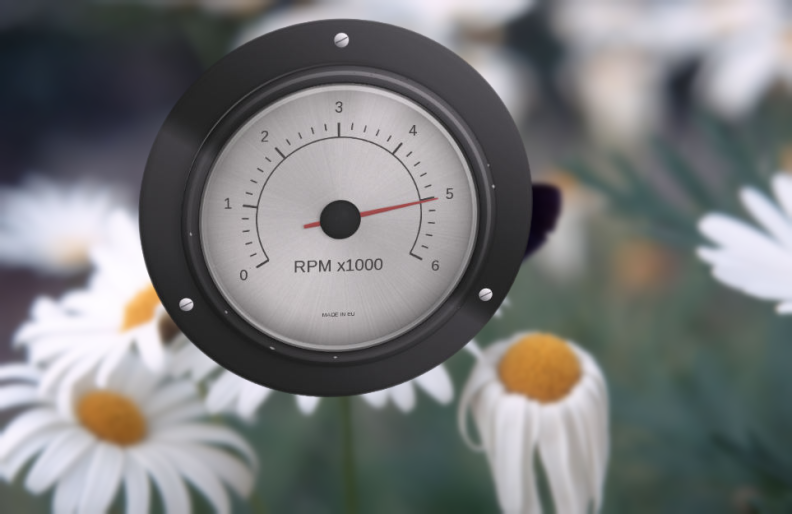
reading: 5000 (rpm)
